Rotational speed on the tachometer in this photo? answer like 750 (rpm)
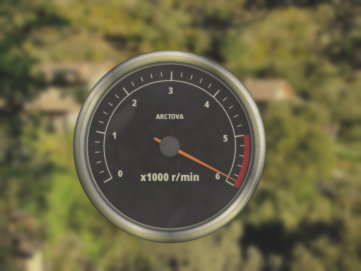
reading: 5900 (rpm)
